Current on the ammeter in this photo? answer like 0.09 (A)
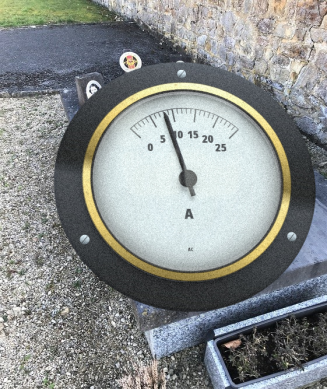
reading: 8 (A)
